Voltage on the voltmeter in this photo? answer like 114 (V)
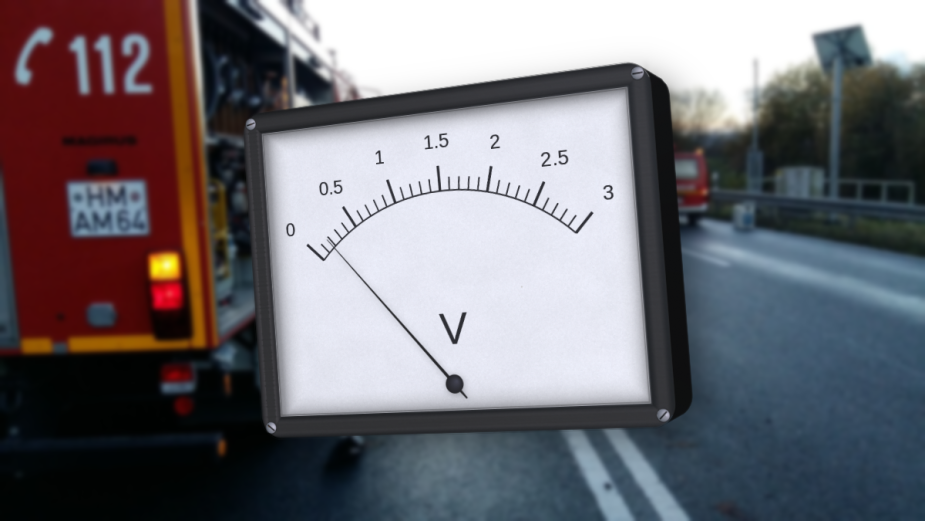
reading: 0.2 (V)
